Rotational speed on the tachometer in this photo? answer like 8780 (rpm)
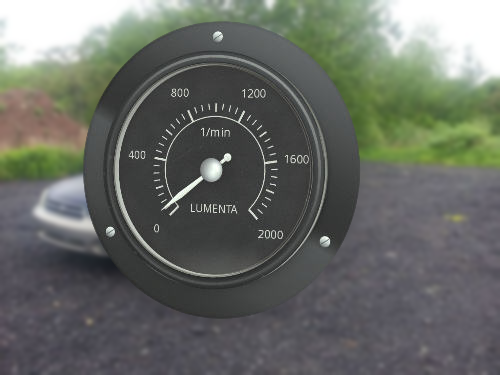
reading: 50 (rpm)
